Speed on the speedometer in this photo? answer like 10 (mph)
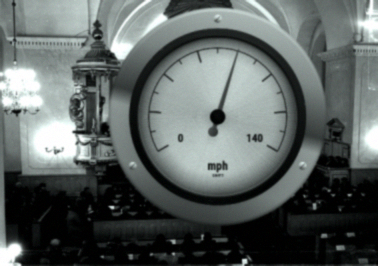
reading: 80 (mph)
